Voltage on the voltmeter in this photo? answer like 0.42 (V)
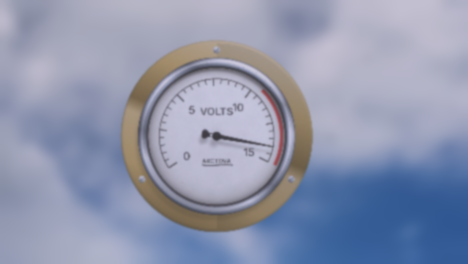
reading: 14 (V)
